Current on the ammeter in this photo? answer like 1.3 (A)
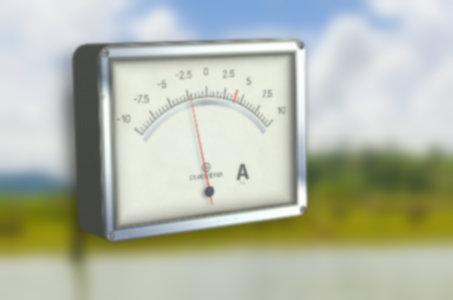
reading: -2.5 (A)
